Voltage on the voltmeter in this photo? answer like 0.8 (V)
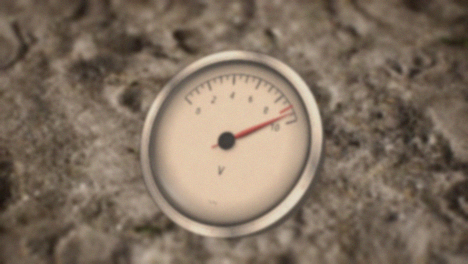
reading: 9.5 (V)
